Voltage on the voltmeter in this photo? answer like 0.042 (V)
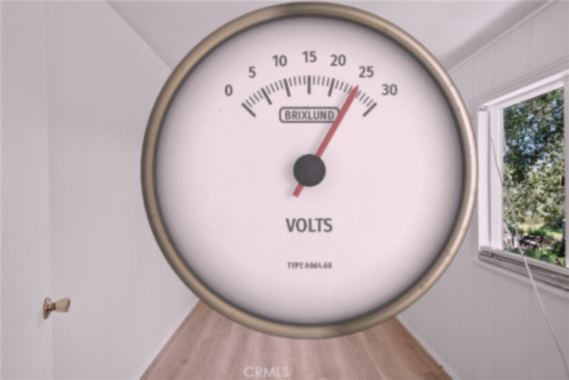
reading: 25 (V)
